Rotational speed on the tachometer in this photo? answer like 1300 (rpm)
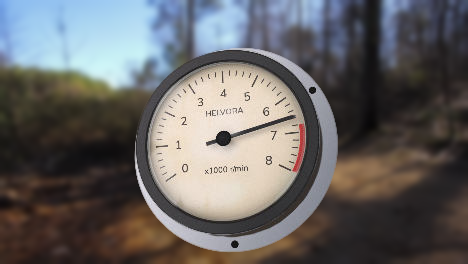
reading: 6600 (rpm)
